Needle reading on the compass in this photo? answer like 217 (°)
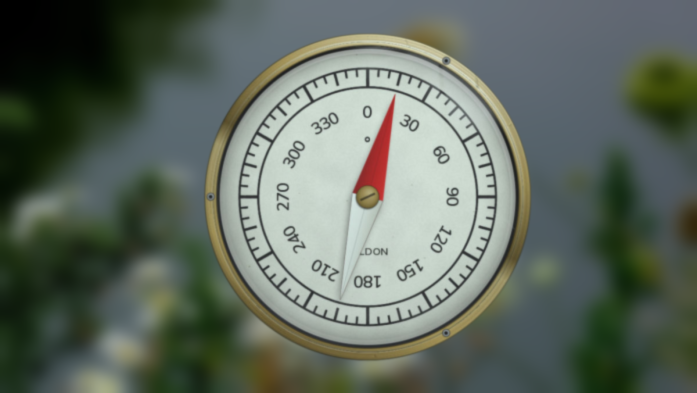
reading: 15 (°)
